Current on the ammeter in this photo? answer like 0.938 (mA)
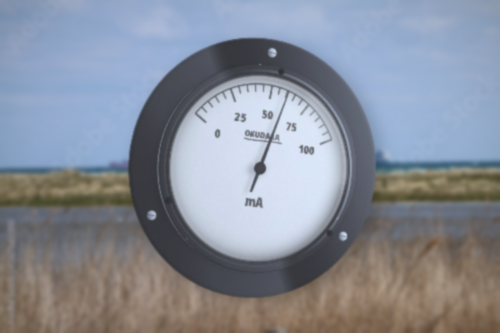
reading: 60 (mA)
